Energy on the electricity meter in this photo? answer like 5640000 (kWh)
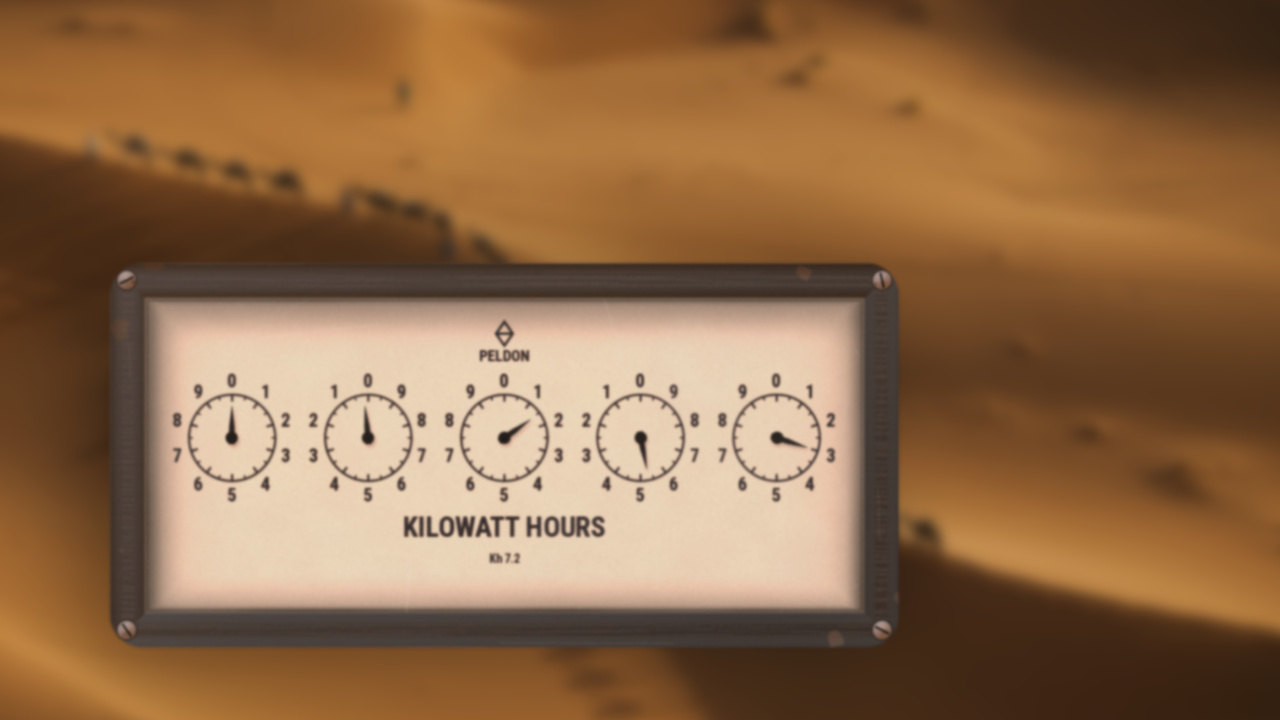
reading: 153 (kWh)
